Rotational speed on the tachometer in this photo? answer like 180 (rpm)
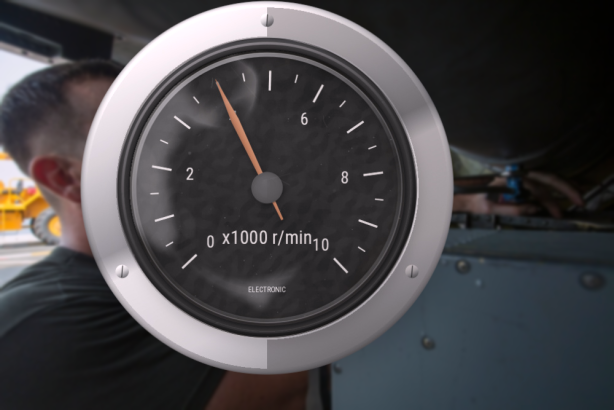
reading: 4000 (rpm)
